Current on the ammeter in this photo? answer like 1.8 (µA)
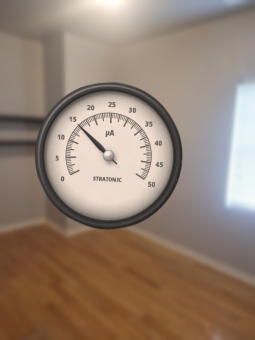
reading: 15 (µA)
